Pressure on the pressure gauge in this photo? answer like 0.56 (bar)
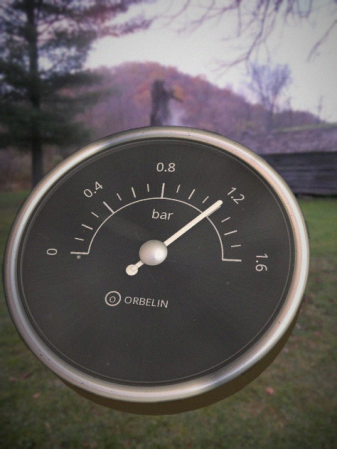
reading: 1.2 (bar)
